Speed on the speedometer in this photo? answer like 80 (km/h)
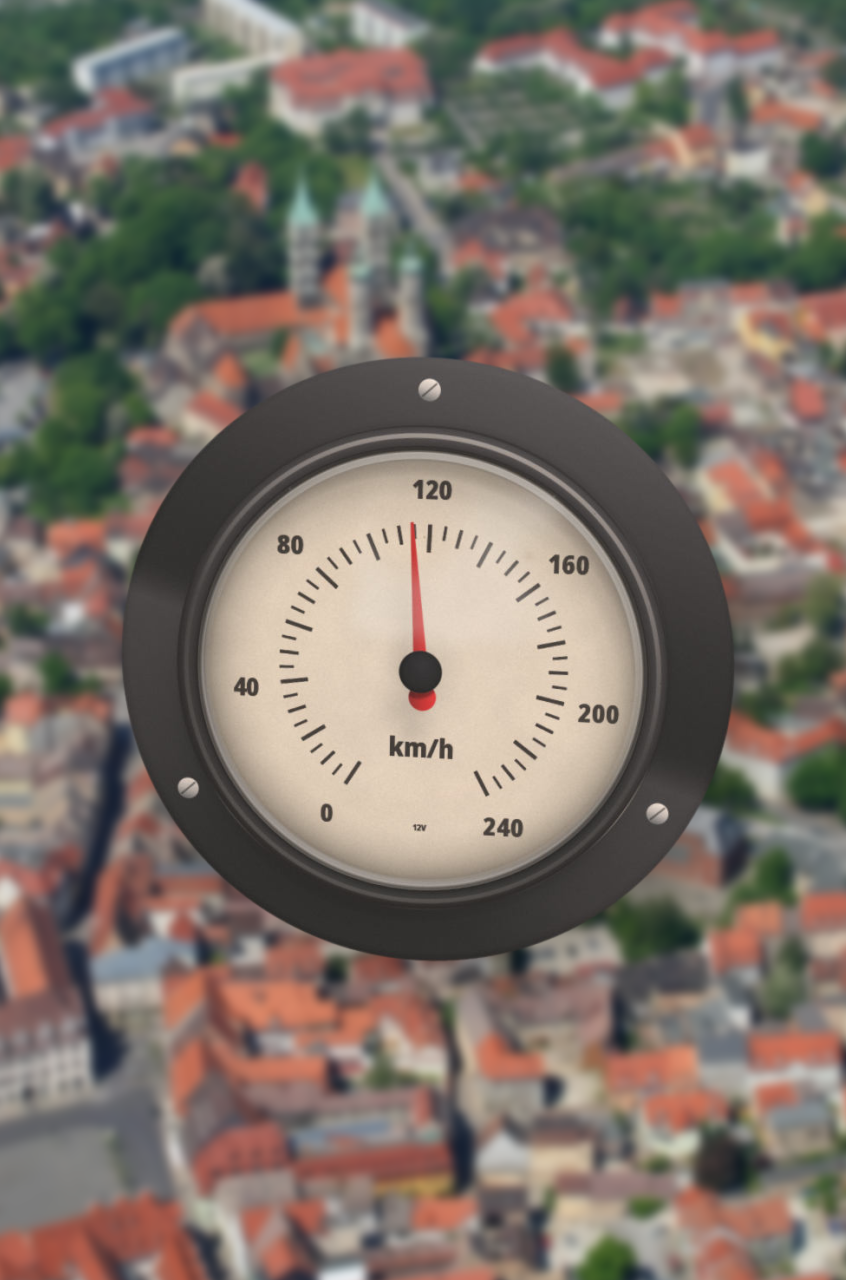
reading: 115 (km/h)
